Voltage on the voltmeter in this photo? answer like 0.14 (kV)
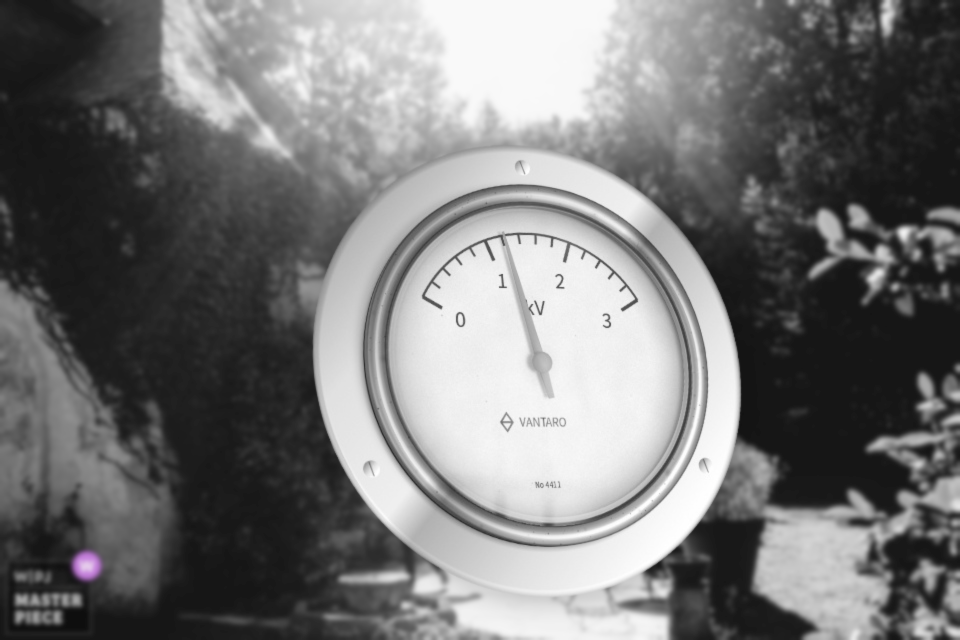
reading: 1.2 (kV)
